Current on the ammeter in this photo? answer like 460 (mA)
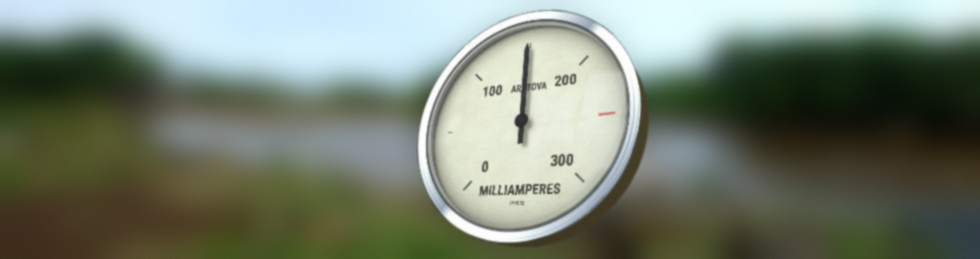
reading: 150 (mA)
